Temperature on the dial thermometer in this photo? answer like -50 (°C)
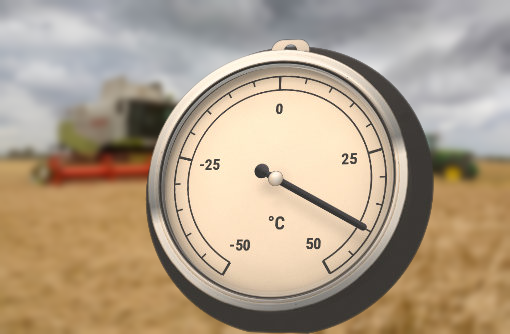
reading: 40 (°C)
